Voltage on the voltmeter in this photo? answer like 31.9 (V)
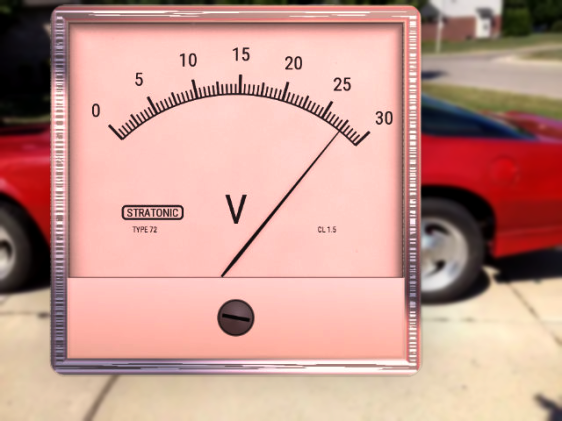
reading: 27.5 (V)
